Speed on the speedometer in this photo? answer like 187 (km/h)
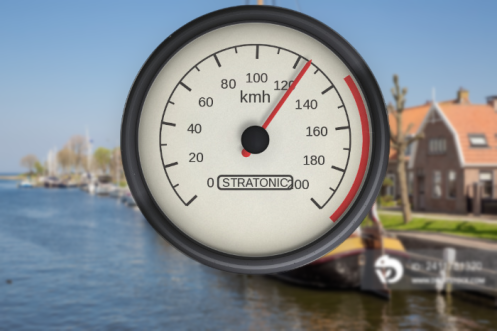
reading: 125 (km/h)
